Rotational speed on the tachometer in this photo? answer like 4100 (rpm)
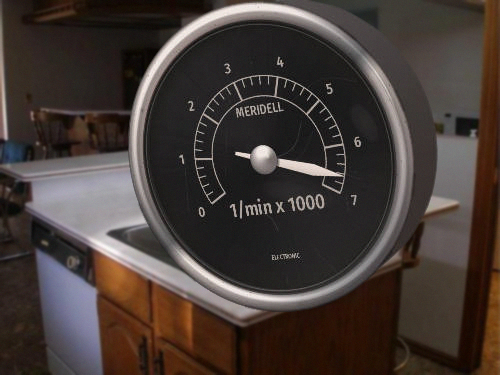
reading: 6600 (rpm)
